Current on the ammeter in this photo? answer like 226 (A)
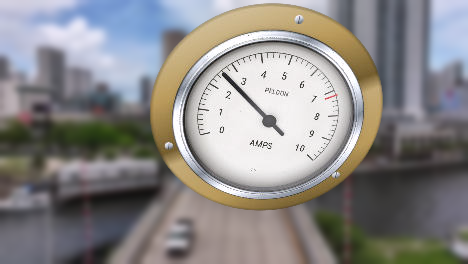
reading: 2.6 (A)
